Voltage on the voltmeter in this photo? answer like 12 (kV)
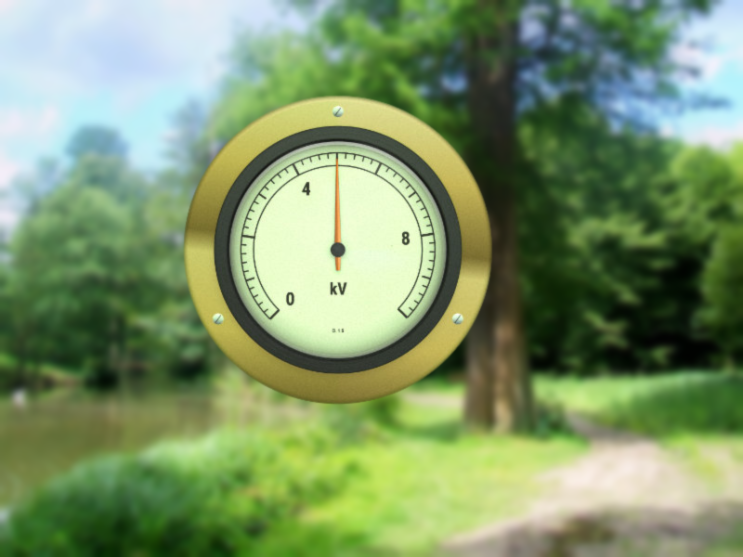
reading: 5 (kV)
